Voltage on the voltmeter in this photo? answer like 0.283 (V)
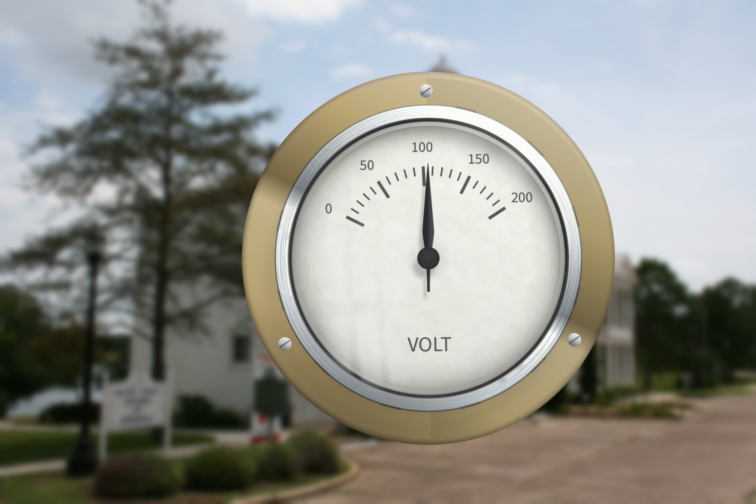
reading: 105 (V)
